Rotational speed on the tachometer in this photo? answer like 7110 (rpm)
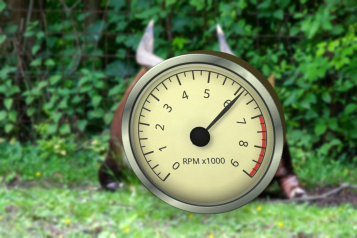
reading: 6125 (rpm)
